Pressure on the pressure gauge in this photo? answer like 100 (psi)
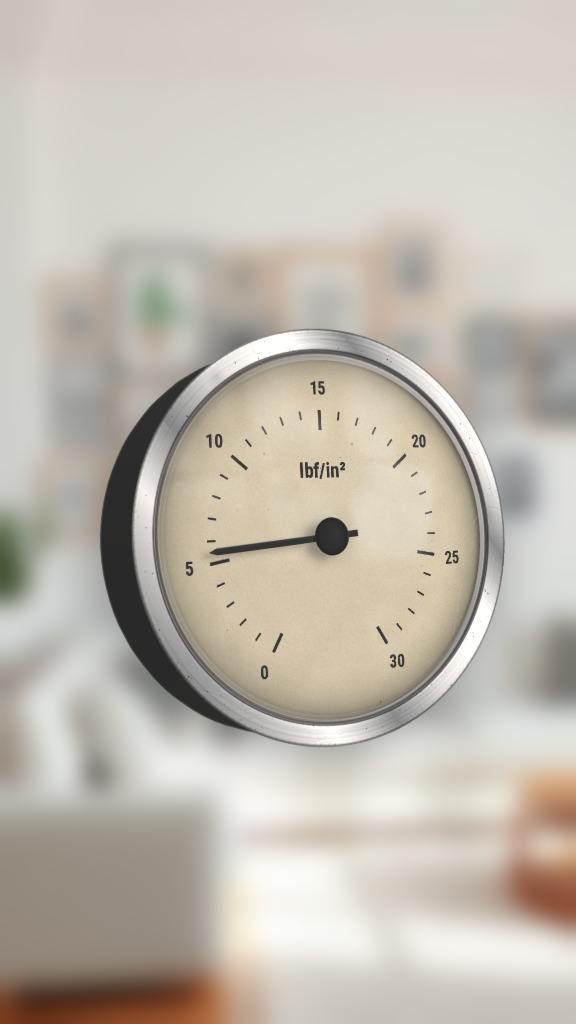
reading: 5.5 (psi)
